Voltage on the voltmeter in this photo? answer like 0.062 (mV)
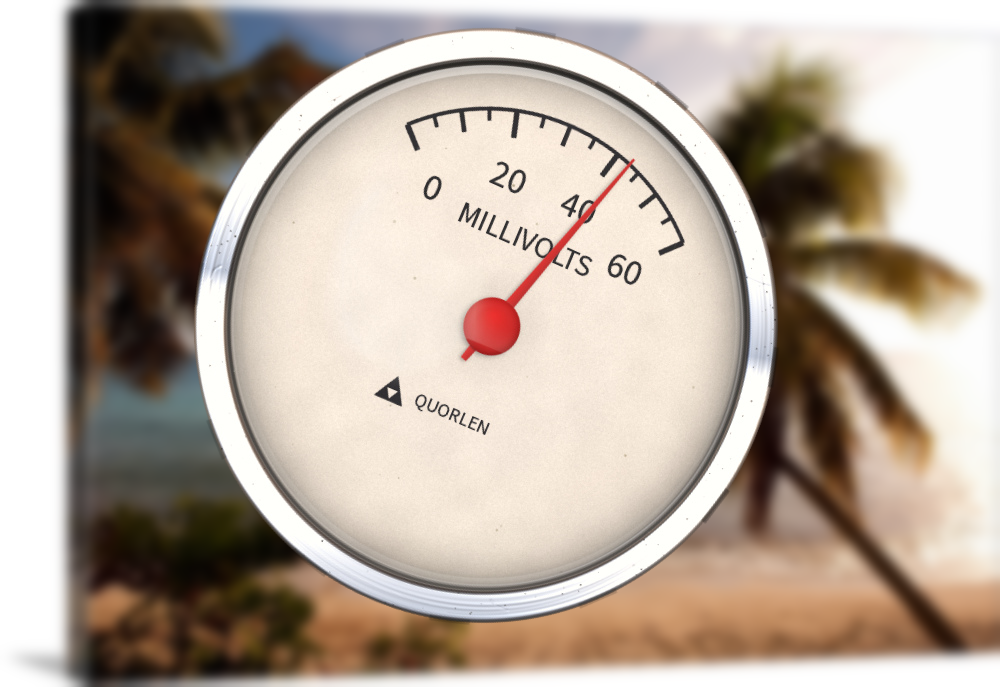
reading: 42.5 (mV)
